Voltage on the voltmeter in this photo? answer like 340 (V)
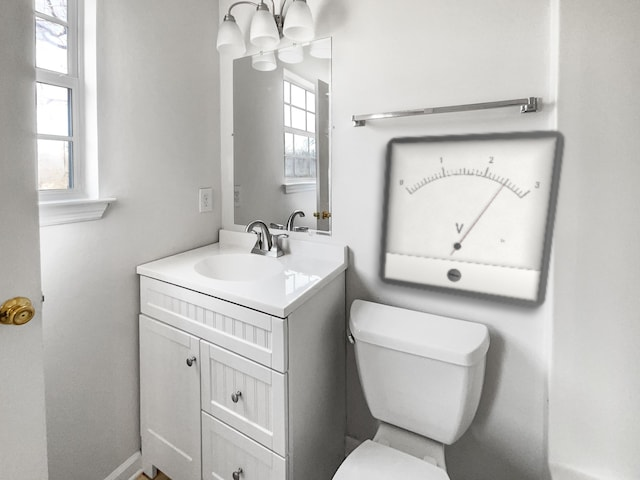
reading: 2.5 (V)
